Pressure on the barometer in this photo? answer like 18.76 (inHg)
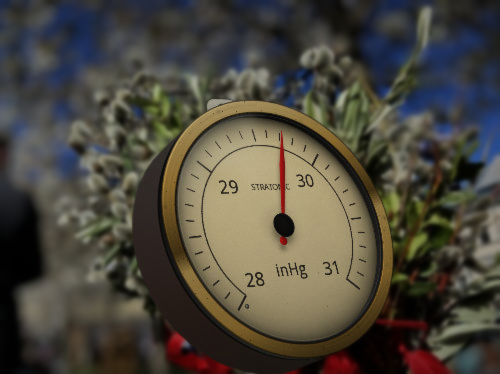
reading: 29.7 (inHg)
